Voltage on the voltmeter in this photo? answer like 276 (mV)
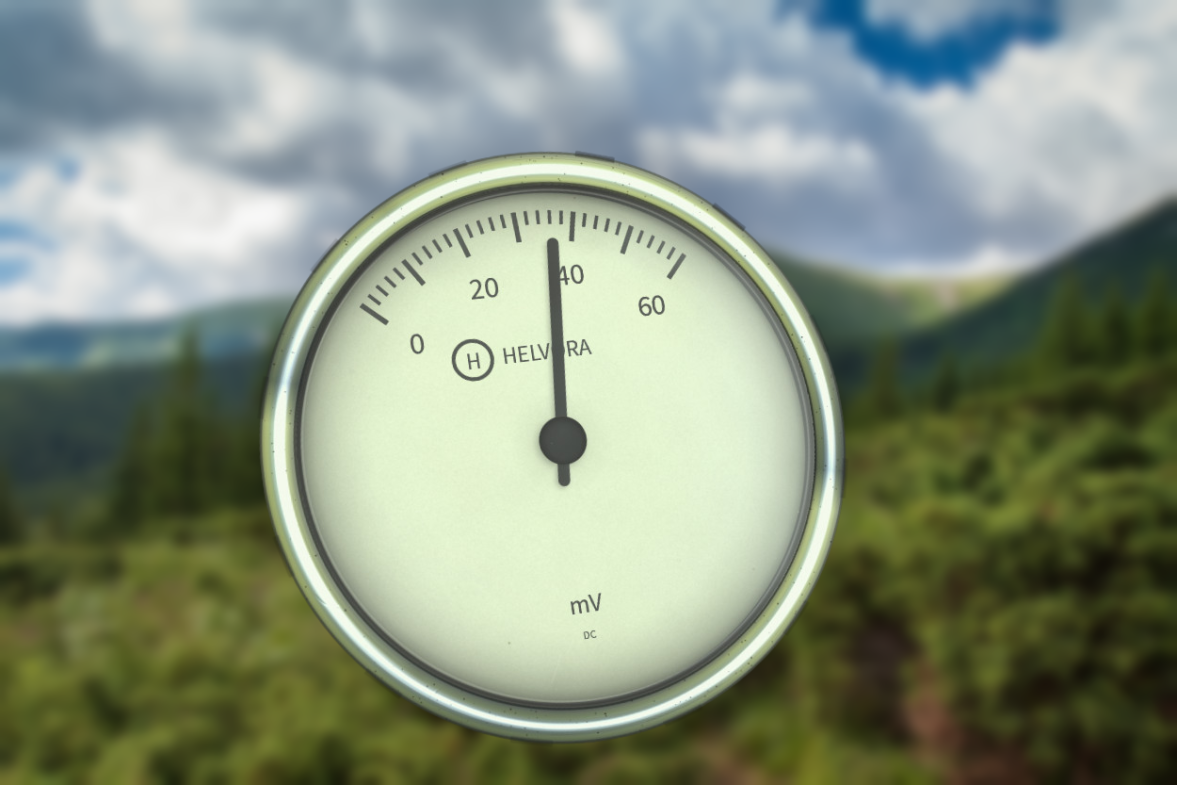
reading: 36 (mV)
